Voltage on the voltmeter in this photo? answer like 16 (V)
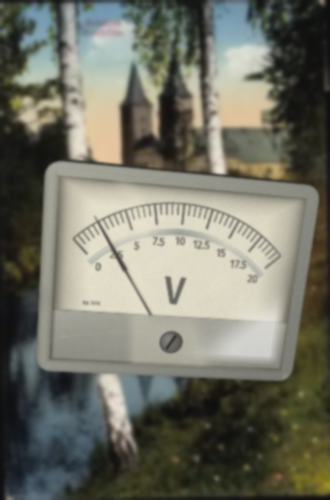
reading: 2.5 (V)
